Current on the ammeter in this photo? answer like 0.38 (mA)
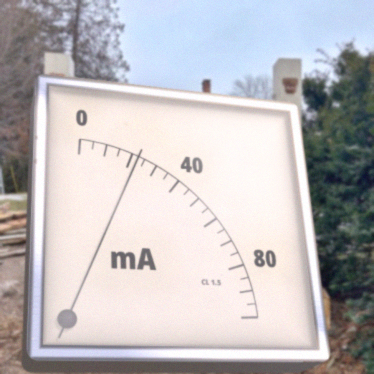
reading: 22.5 (mA)
